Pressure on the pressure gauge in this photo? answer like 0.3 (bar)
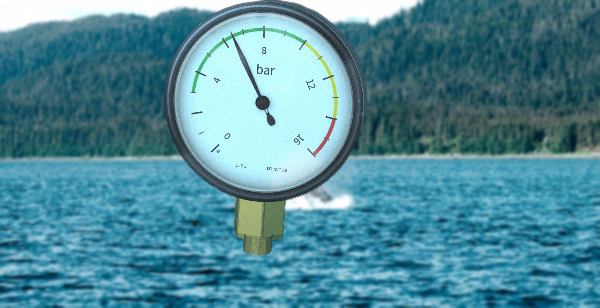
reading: 6.5 (bar)
